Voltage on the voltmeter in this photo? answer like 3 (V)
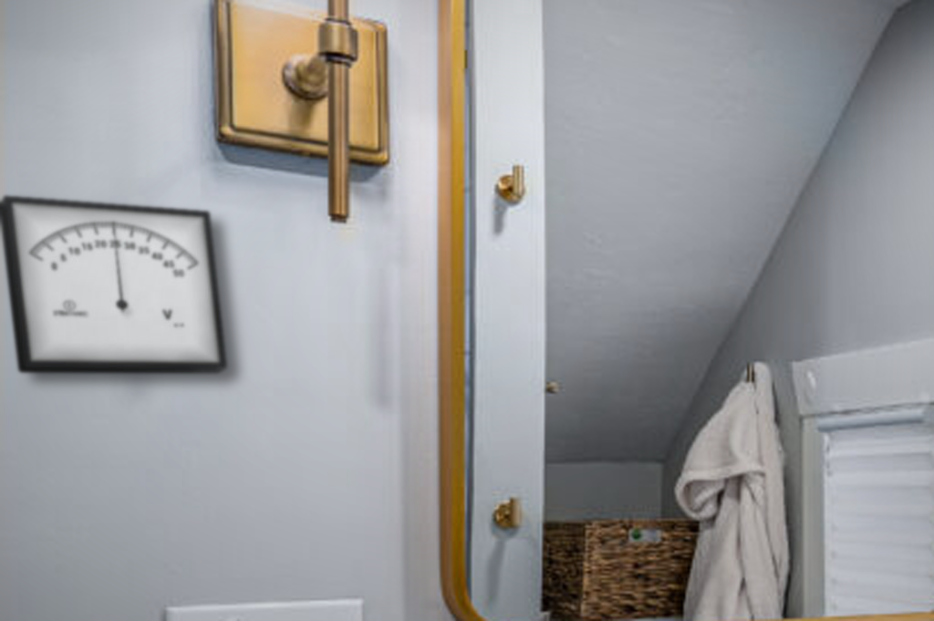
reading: 25 (V)
